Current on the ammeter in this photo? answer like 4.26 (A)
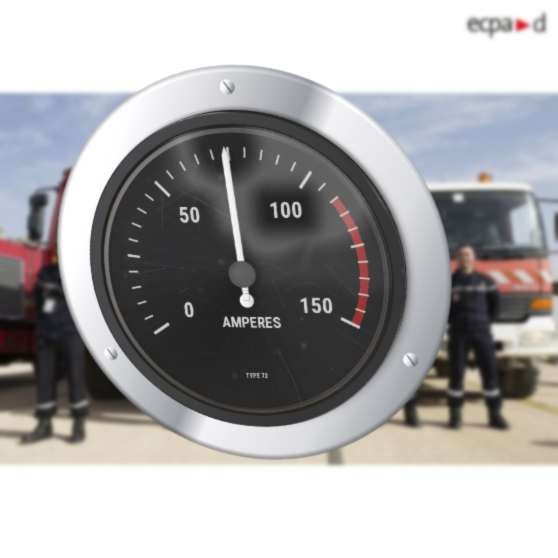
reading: 75 (A)
